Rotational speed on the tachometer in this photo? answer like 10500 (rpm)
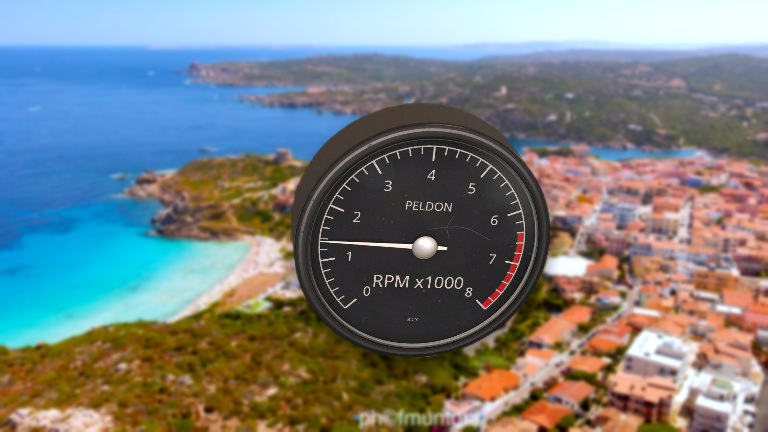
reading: 1400 (rpm)
